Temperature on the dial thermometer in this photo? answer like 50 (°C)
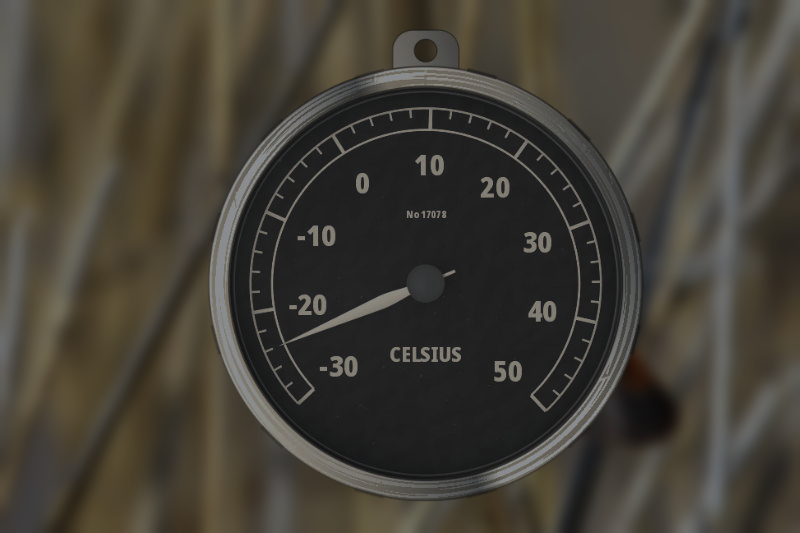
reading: -24 (°C)
